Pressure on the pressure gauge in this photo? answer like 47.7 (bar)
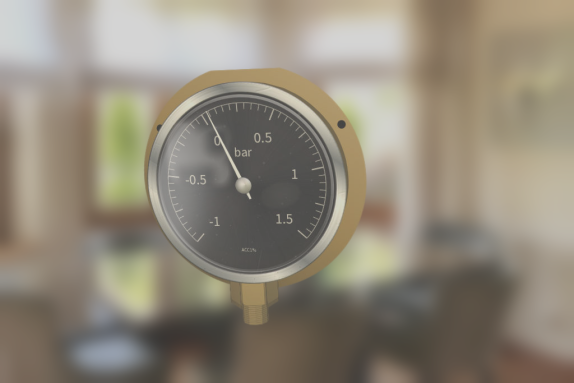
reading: 0.05 (bar)
